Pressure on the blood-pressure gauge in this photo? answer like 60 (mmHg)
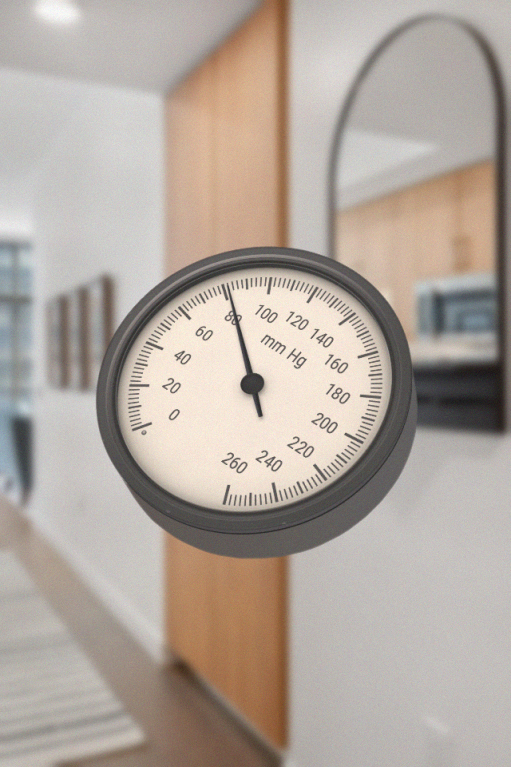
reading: 82 (mmHg)
